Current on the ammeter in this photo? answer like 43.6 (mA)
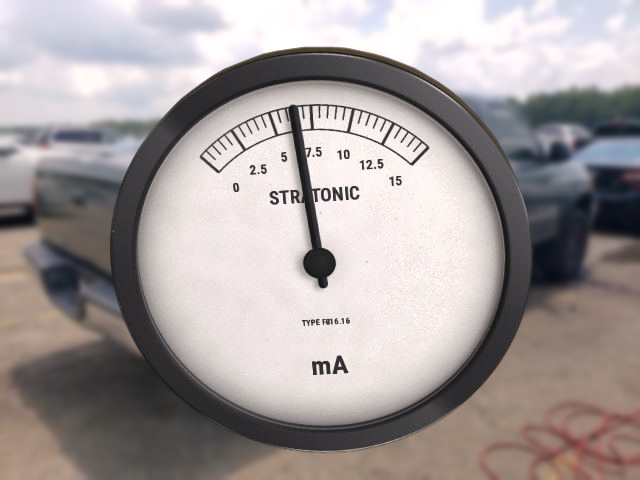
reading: 6.5 (mA)
